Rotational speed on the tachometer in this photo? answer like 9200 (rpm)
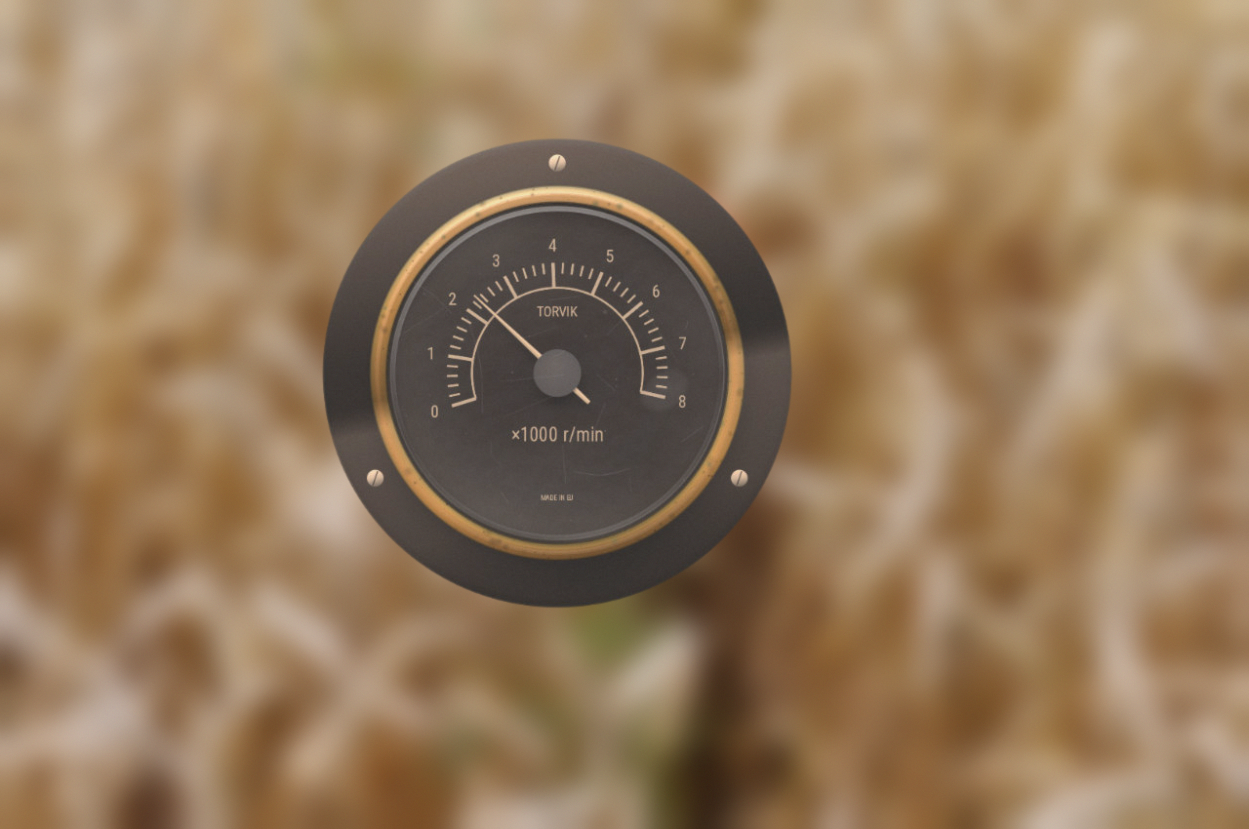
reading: 2300 (rpm)
